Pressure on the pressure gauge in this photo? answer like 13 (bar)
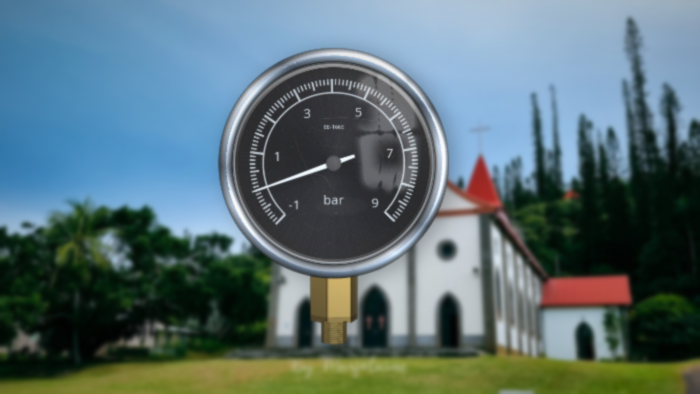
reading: 0 (bar)
